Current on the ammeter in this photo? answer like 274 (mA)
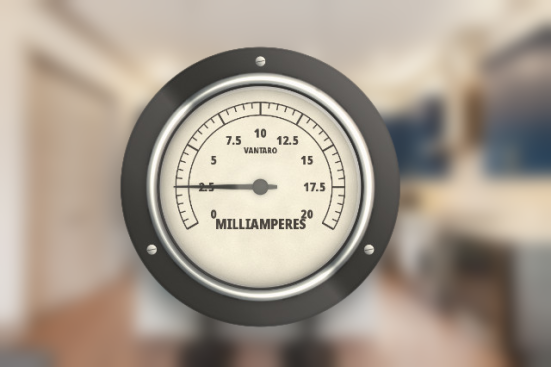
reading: 2.5 (mA)
